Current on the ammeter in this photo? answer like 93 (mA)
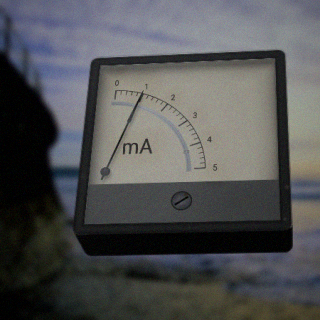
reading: 1 (mA)
